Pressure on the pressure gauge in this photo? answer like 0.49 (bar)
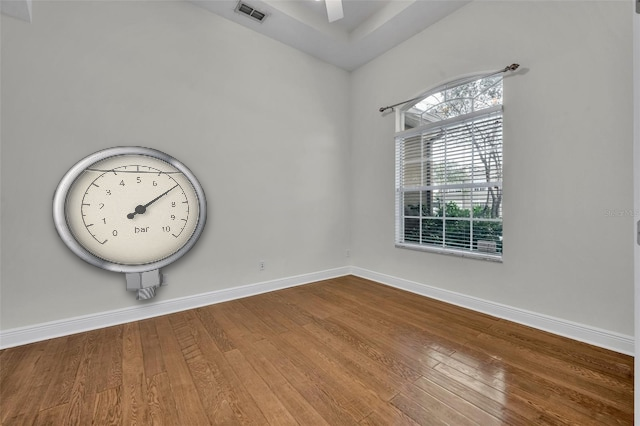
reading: 7 (bar)
